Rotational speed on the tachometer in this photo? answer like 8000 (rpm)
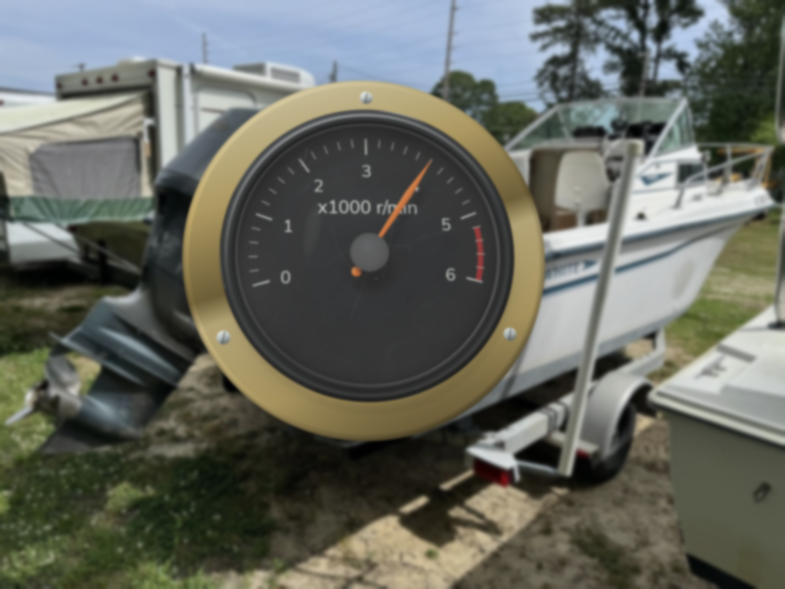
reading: 4000 (rpm)
